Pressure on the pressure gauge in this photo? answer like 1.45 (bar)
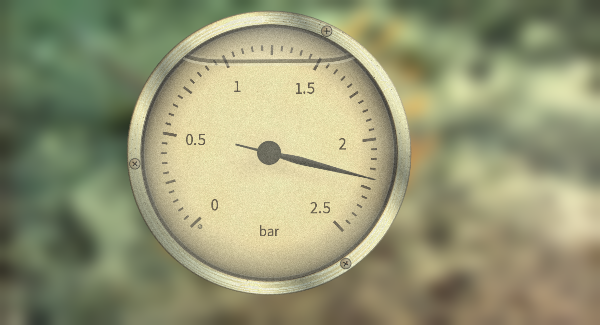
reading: 2.2 (bar)
